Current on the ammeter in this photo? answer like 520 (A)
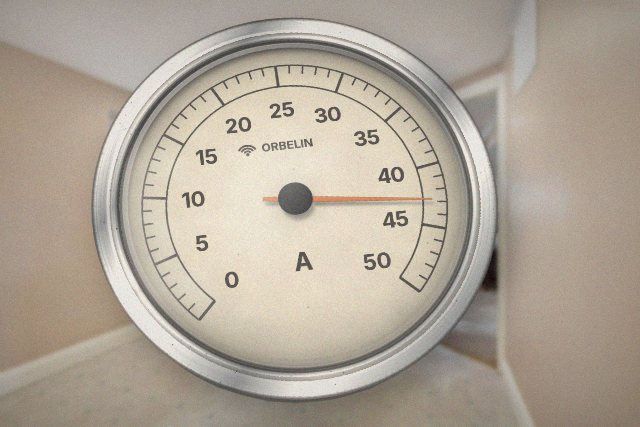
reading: 43 (A)
